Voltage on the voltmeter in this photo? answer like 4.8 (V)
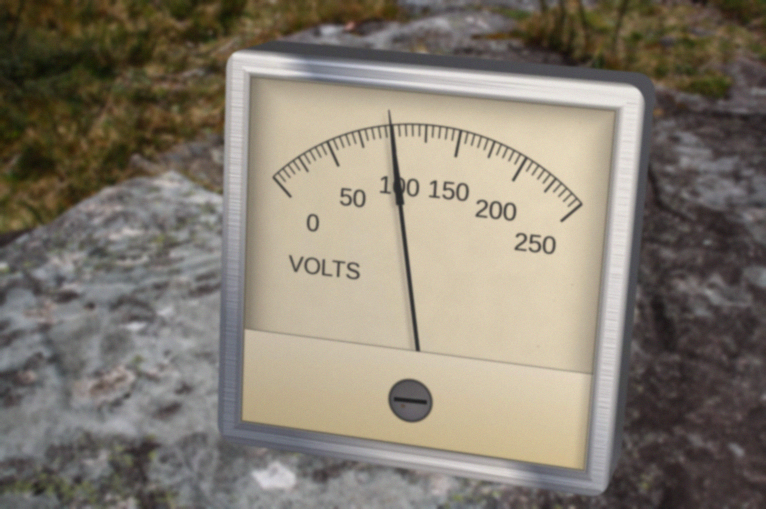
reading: 100 (V)
